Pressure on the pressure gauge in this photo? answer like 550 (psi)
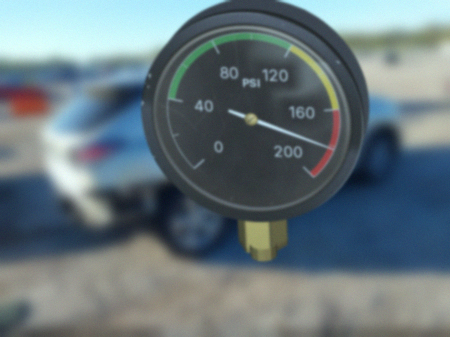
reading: 180 (psi)
